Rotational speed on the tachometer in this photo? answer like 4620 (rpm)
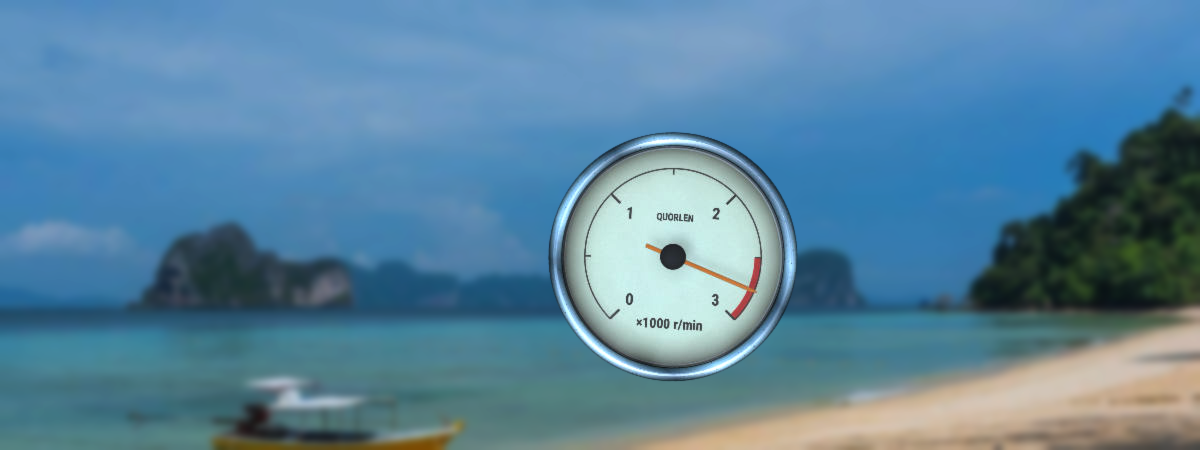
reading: 2750 (rpm)
